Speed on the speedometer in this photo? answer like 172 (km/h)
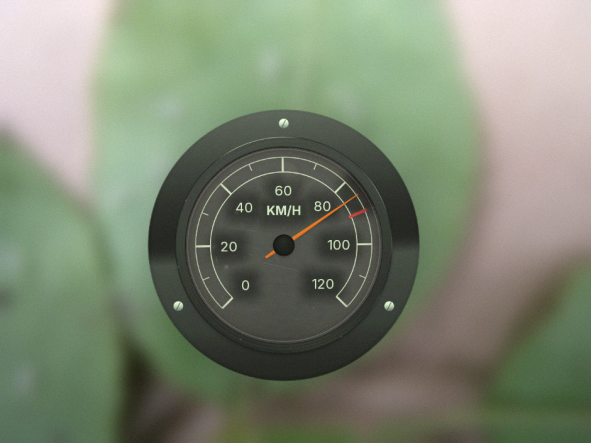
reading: 85 (km/h)
